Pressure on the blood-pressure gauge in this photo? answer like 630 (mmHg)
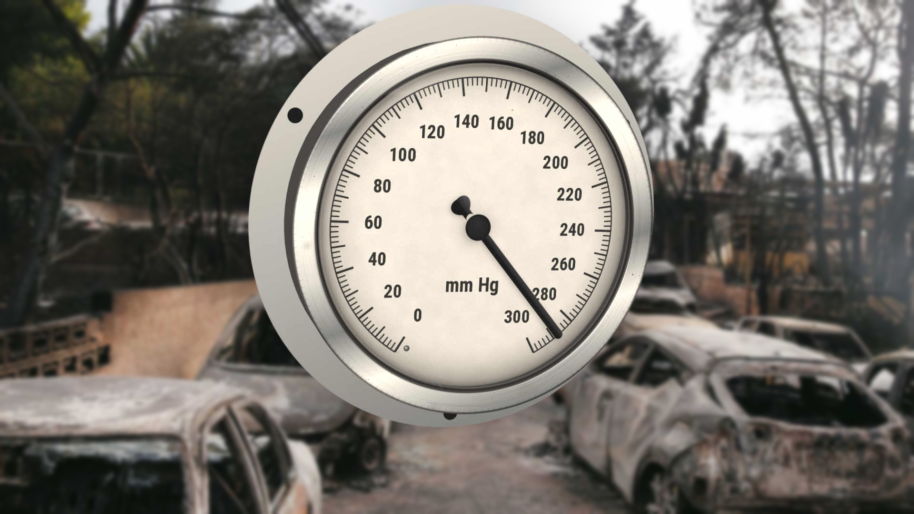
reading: 288 (mmHg)
